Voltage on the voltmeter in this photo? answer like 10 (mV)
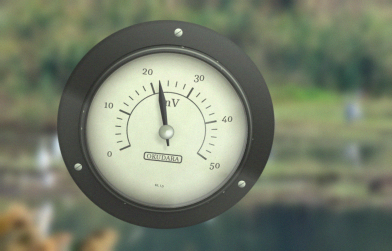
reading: 22 (mV)
